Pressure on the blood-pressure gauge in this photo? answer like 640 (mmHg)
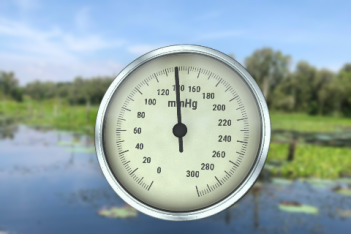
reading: 140 (mmHg)
